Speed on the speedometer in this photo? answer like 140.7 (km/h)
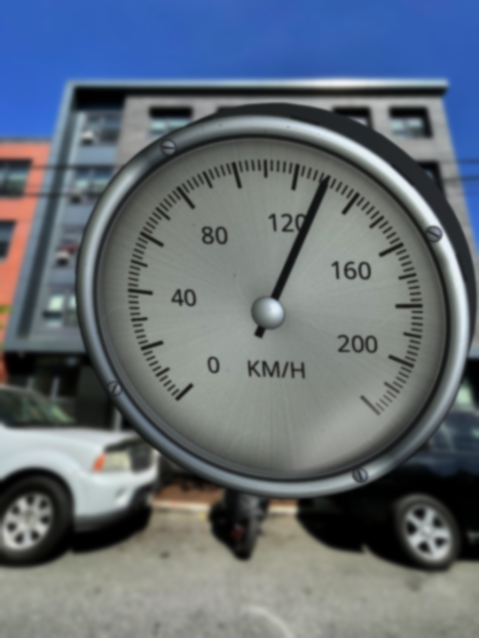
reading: 130 (km/h)
